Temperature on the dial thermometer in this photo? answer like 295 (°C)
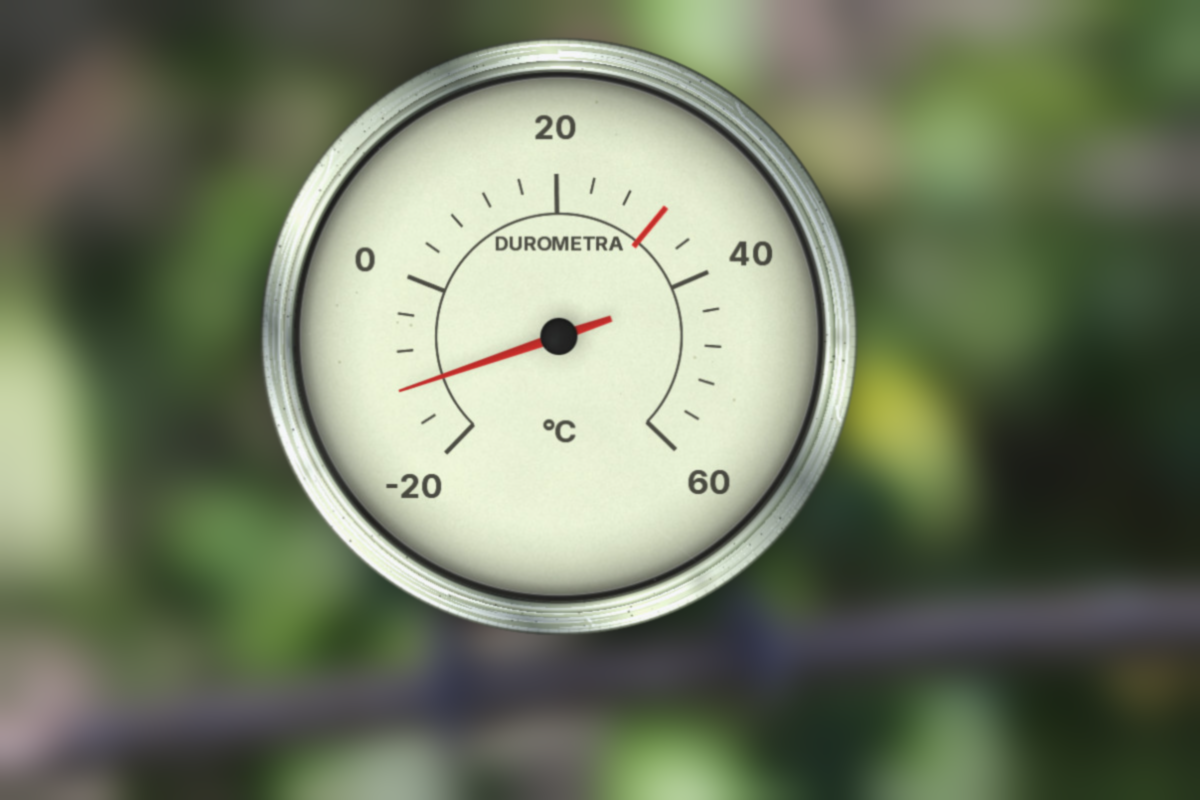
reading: -12 (°C)
